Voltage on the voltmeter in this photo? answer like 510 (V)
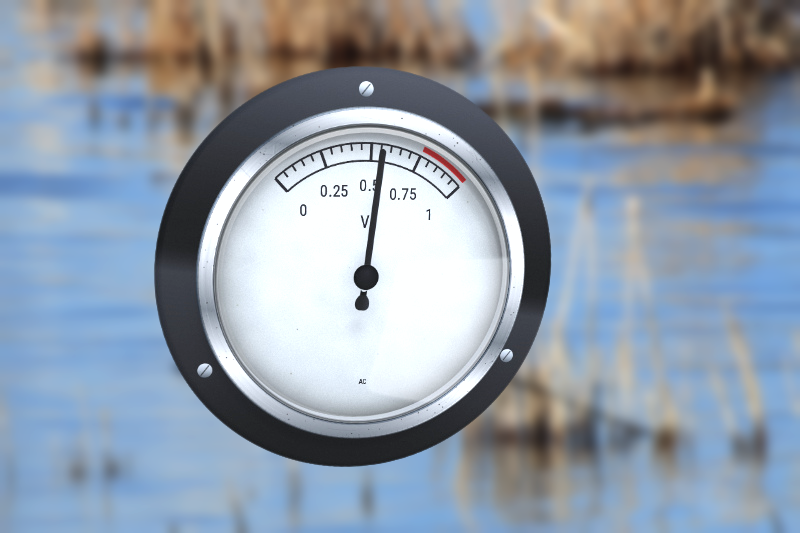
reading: 0.55 (V)
